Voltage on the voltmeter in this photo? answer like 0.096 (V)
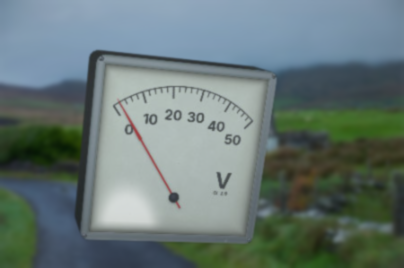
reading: 2 (V)
